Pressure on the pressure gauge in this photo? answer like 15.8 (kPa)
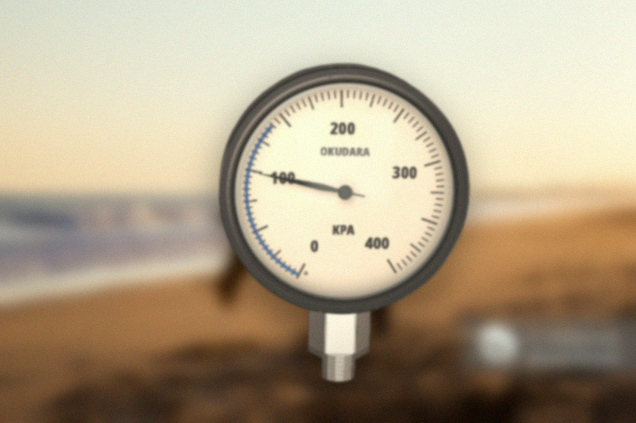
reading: 100 (kPa)
